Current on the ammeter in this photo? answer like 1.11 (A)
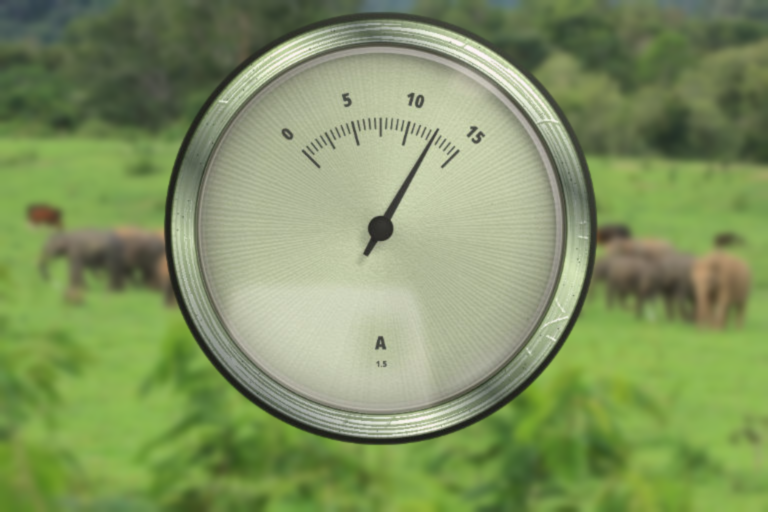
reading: 12.5 (A)
